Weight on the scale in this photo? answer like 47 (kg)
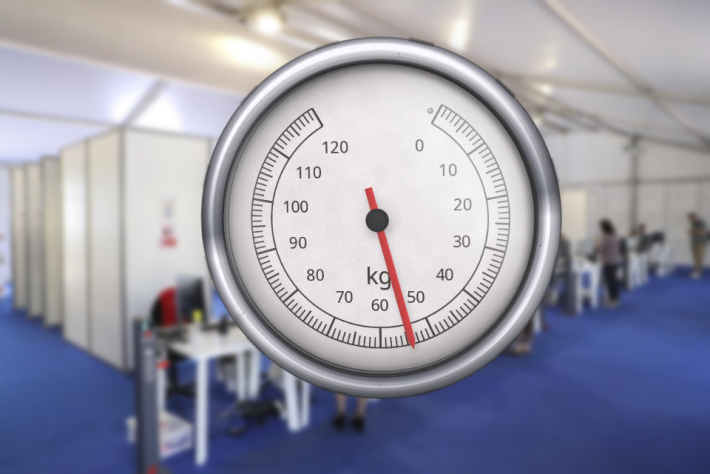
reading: 54 (kg)
